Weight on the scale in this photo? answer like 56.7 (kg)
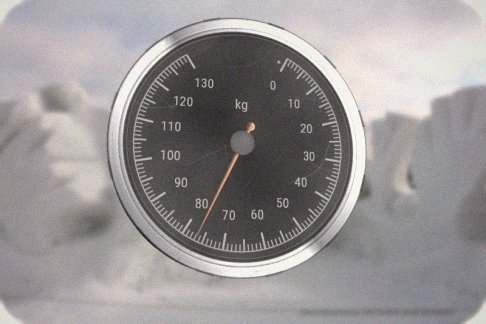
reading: 77 (kg)
